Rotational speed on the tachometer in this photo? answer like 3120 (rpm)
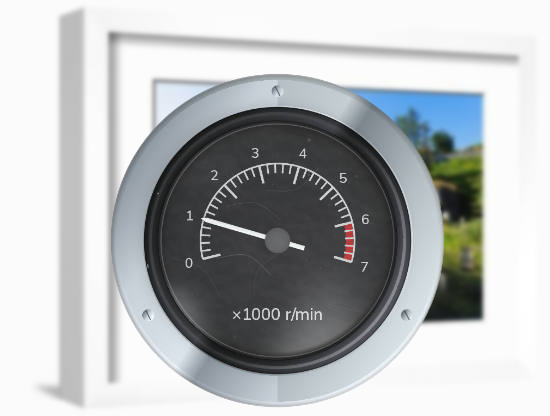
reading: 1000 (rpm)
